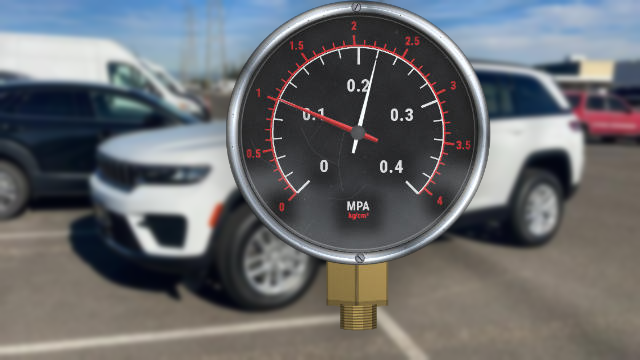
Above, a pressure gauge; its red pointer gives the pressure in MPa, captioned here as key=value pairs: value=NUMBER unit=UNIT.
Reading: value=0.1 unit=MPa
